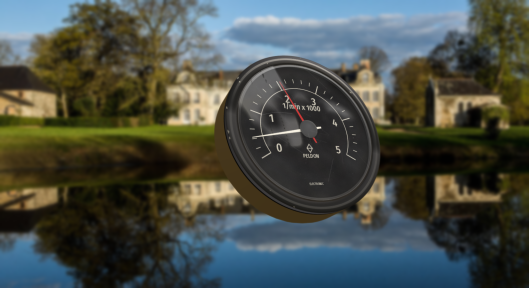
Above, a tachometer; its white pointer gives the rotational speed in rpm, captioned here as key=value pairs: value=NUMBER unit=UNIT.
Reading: value=400 unit=rpm
